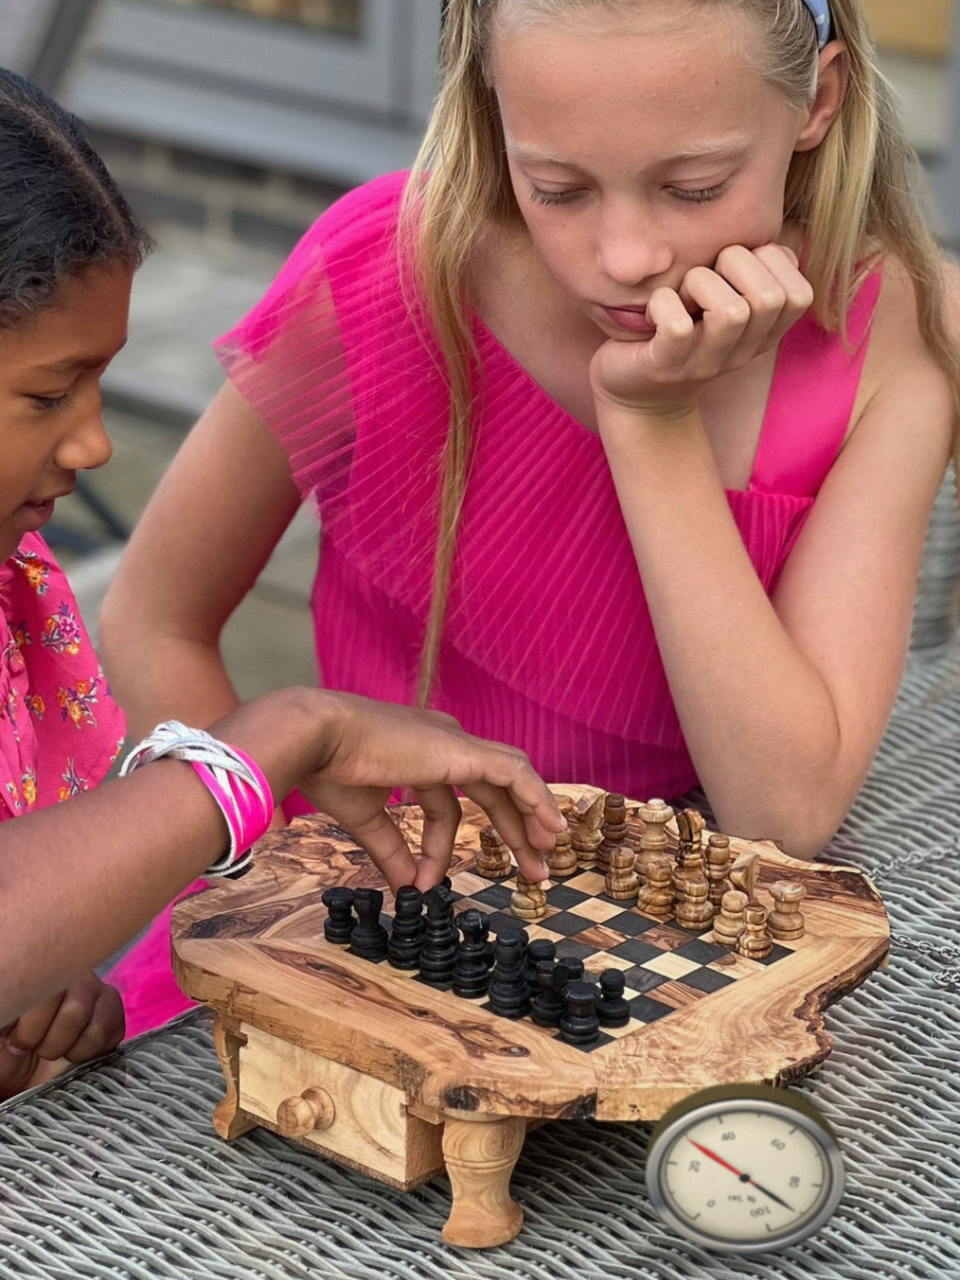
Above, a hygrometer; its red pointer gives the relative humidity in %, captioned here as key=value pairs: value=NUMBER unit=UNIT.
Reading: value=30 unit=%
